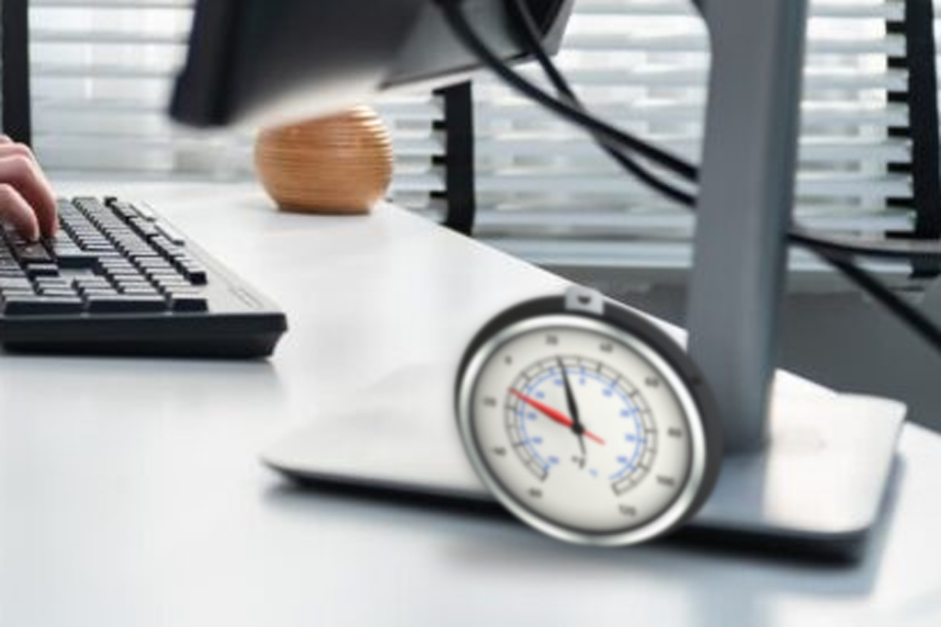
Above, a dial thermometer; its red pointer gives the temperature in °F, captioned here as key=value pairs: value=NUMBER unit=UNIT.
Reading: value=-10 unit=°F
